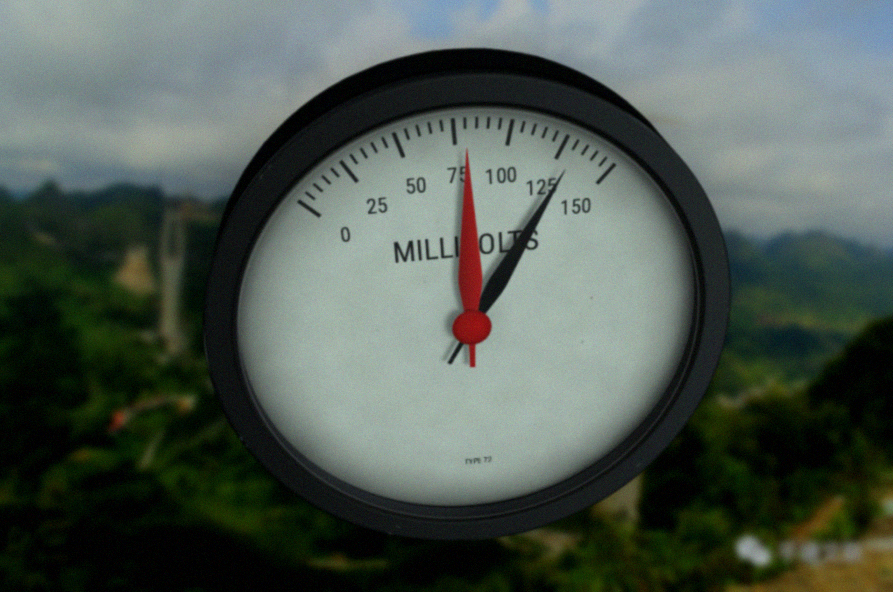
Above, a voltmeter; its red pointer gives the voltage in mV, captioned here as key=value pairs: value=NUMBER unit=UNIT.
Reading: value=80 unit=mV
